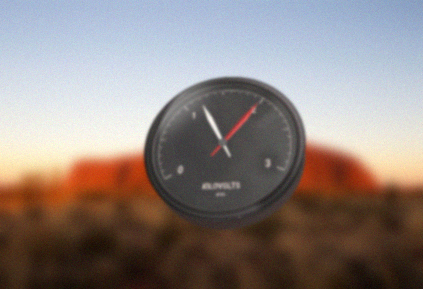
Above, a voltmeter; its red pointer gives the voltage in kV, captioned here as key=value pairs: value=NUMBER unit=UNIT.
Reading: value=2 unit=kV
